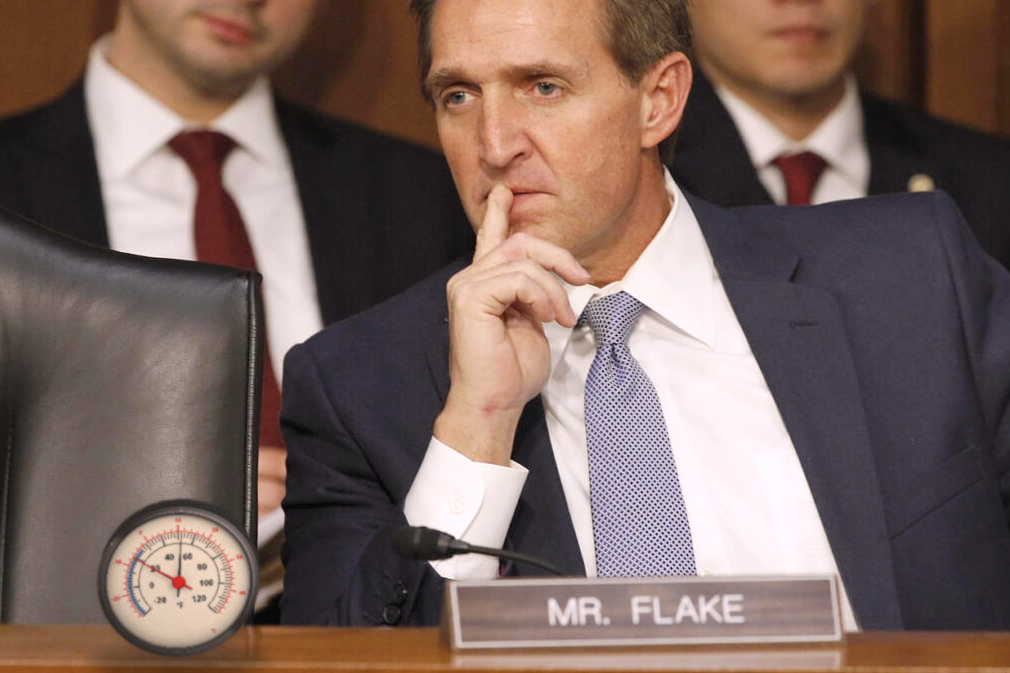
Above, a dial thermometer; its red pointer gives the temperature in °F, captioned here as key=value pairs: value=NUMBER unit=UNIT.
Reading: value=20 unit=°F
